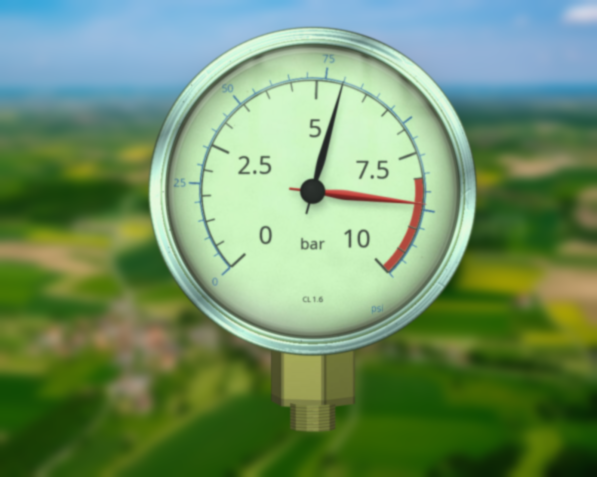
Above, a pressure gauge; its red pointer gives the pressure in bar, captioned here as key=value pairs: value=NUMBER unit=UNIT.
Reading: value=8.5 unit=bar
